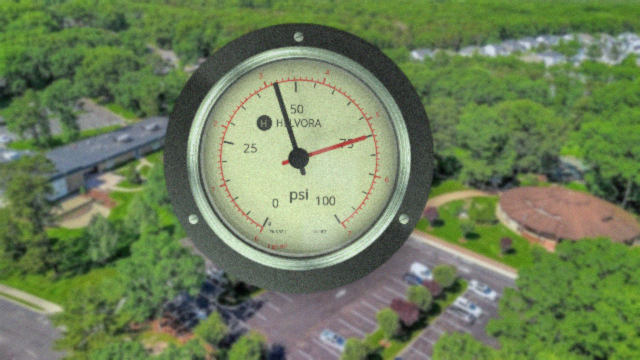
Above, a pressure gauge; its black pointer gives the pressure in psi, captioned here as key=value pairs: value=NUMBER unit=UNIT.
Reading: value=45 unit=psi
